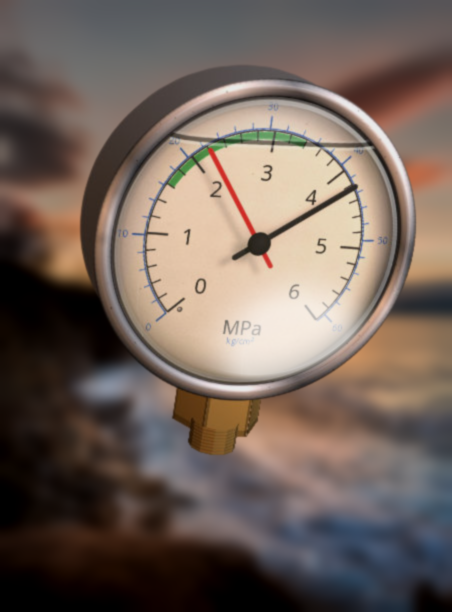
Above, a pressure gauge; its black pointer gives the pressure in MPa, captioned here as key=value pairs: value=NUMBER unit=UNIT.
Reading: value=4.2 unit=MPa
